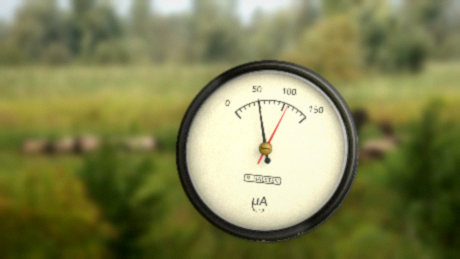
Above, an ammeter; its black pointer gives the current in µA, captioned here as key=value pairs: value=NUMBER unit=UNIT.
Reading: value=50 unit=µA
